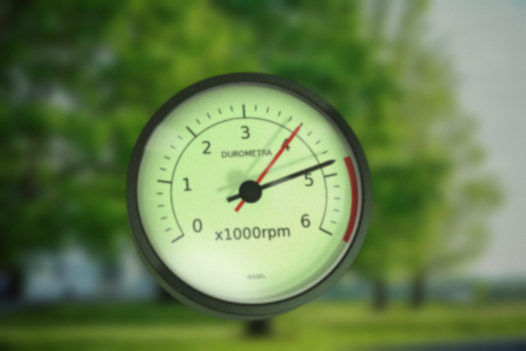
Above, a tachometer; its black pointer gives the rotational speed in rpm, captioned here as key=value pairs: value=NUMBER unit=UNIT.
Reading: value=4800 unit=rpm
